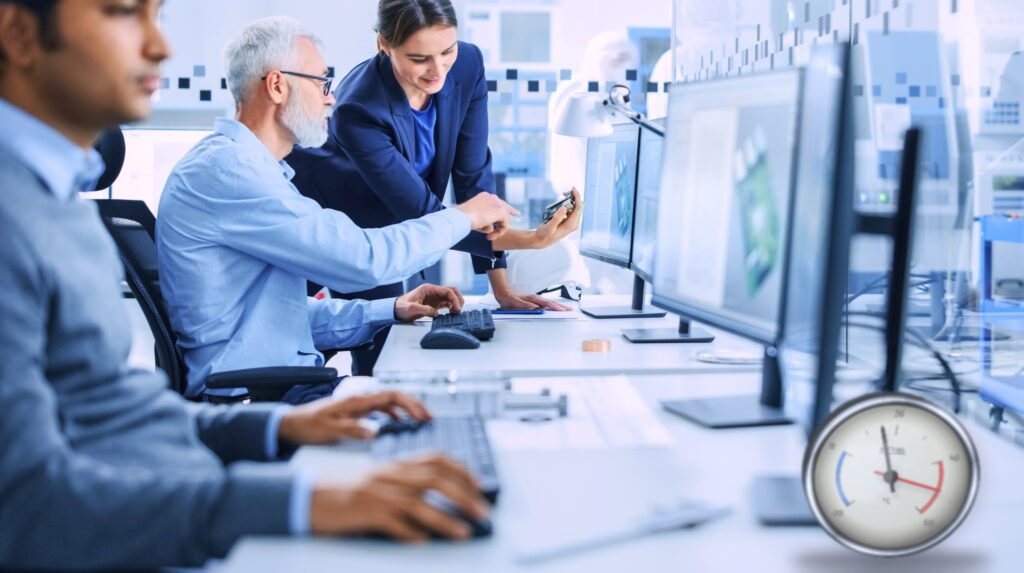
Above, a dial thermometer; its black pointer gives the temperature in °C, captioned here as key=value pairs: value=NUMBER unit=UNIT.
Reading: value=15 unit=°C
